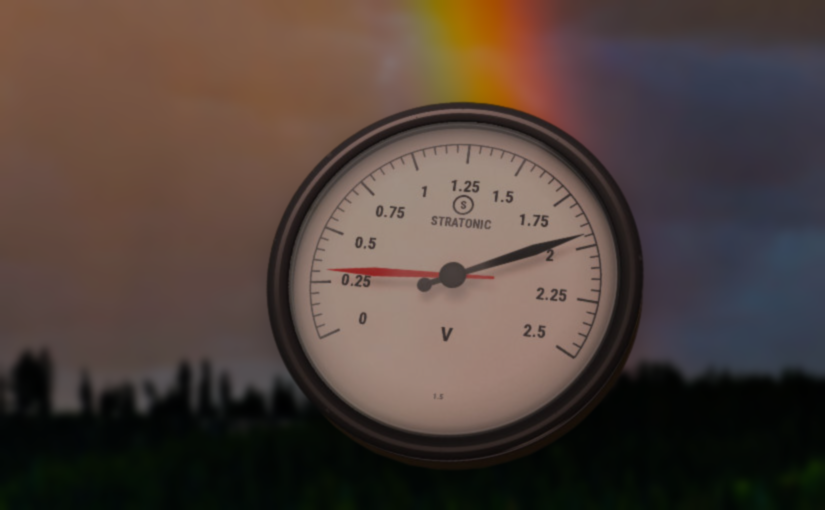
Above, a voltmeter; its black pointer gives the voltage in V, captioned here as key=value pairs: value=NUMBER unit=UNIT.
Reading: value=1.95 unit=V
